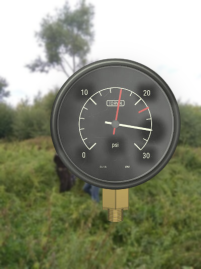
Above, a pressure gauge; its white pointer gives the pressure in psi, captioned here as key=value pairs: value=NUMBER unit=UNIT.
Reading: value=26 unit=psi
